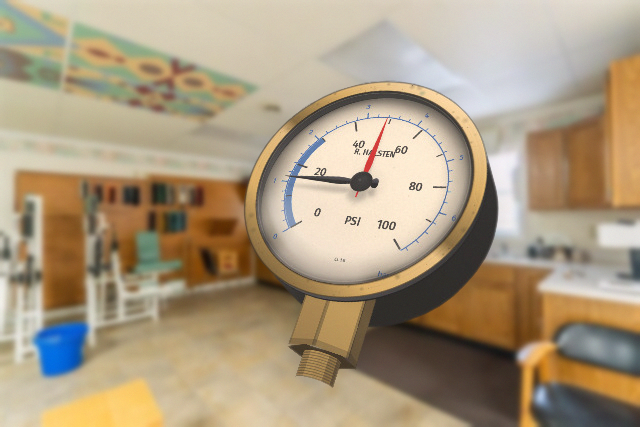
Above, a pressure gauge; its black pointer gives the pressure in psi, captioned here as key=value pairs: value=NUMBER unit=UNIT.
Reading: value=15 unit=psi
